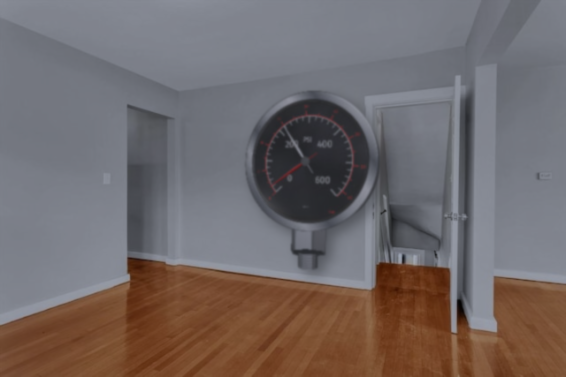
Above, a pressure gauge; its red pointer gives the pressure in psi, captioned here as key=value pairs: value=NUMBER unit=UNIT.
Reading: value=20 unit=psi
